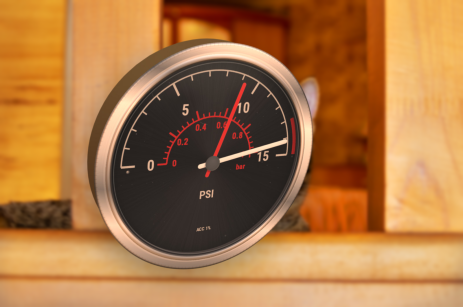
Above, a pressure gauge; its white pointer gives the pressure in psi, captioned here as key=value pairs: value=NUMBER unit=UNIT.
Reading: value=14 unit=psi
